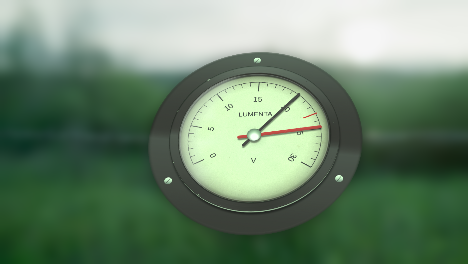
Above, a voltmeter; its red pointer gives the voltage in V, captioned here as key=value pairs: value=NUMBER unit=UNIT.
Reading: value=25 unit=V
